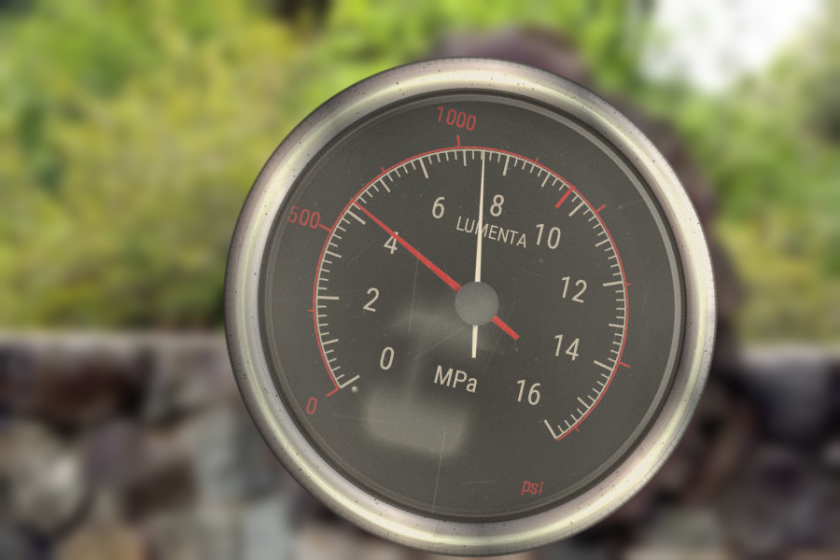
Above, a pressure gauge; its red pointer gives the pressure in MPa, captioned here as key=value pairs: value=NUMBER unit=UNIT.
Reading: value=4.2 unit=MPa
